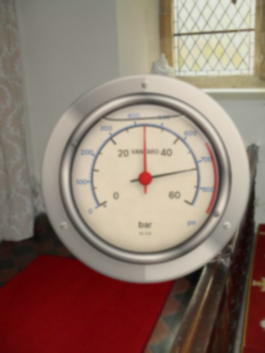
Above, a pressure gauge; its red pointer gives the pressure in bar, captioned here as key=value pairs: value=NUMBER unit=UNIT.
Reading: value=30 unit=bar
